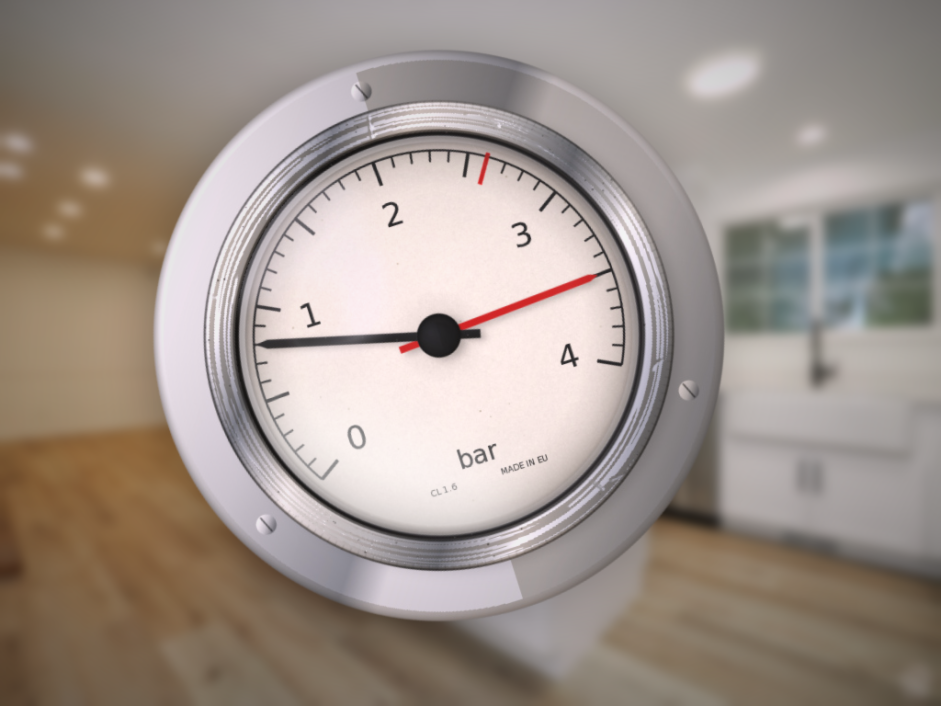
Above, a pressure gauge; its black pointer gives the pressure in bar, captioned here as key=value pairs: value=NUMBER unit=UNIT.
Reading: value=0.8 unit=bar
